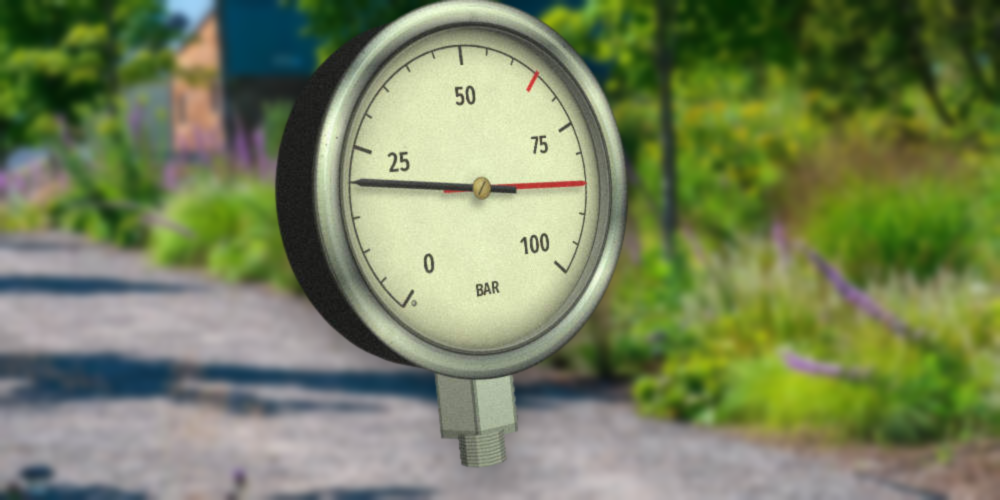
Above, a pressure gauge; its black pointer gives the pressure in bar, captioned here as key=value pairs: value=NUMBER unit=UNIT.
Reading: value=20 unit=bar
